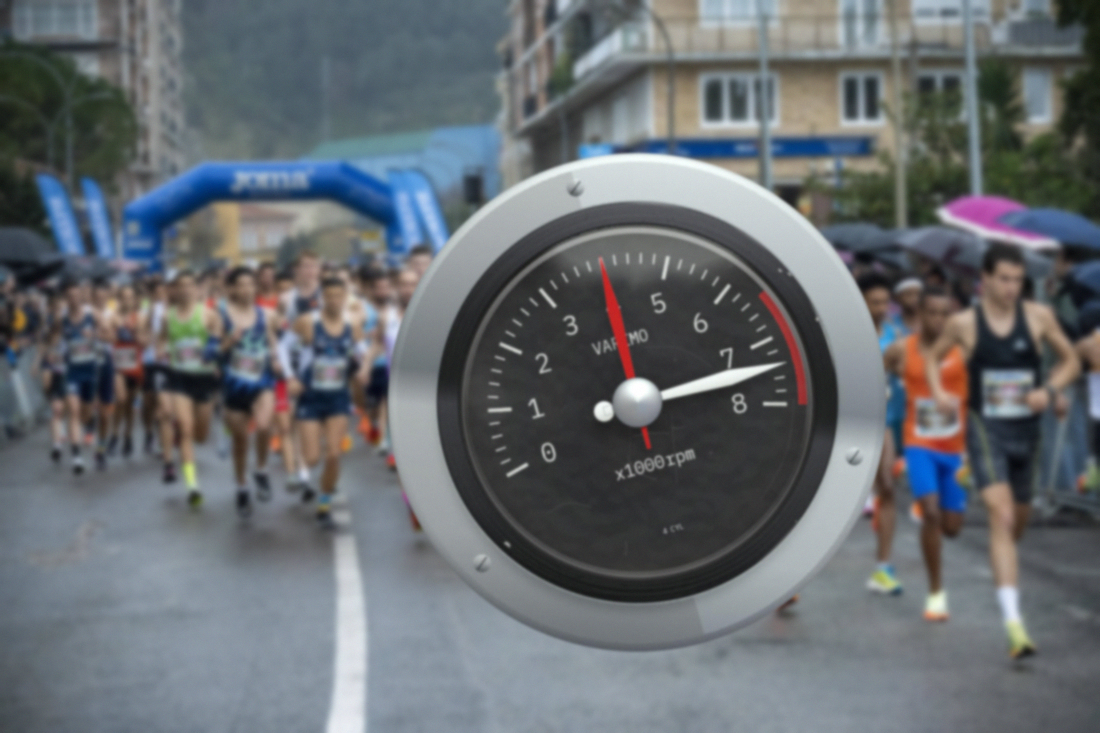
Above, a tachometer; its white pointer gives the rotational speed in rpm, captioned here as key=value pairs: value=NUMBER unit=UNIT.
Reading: value=7400 unit=rpm
